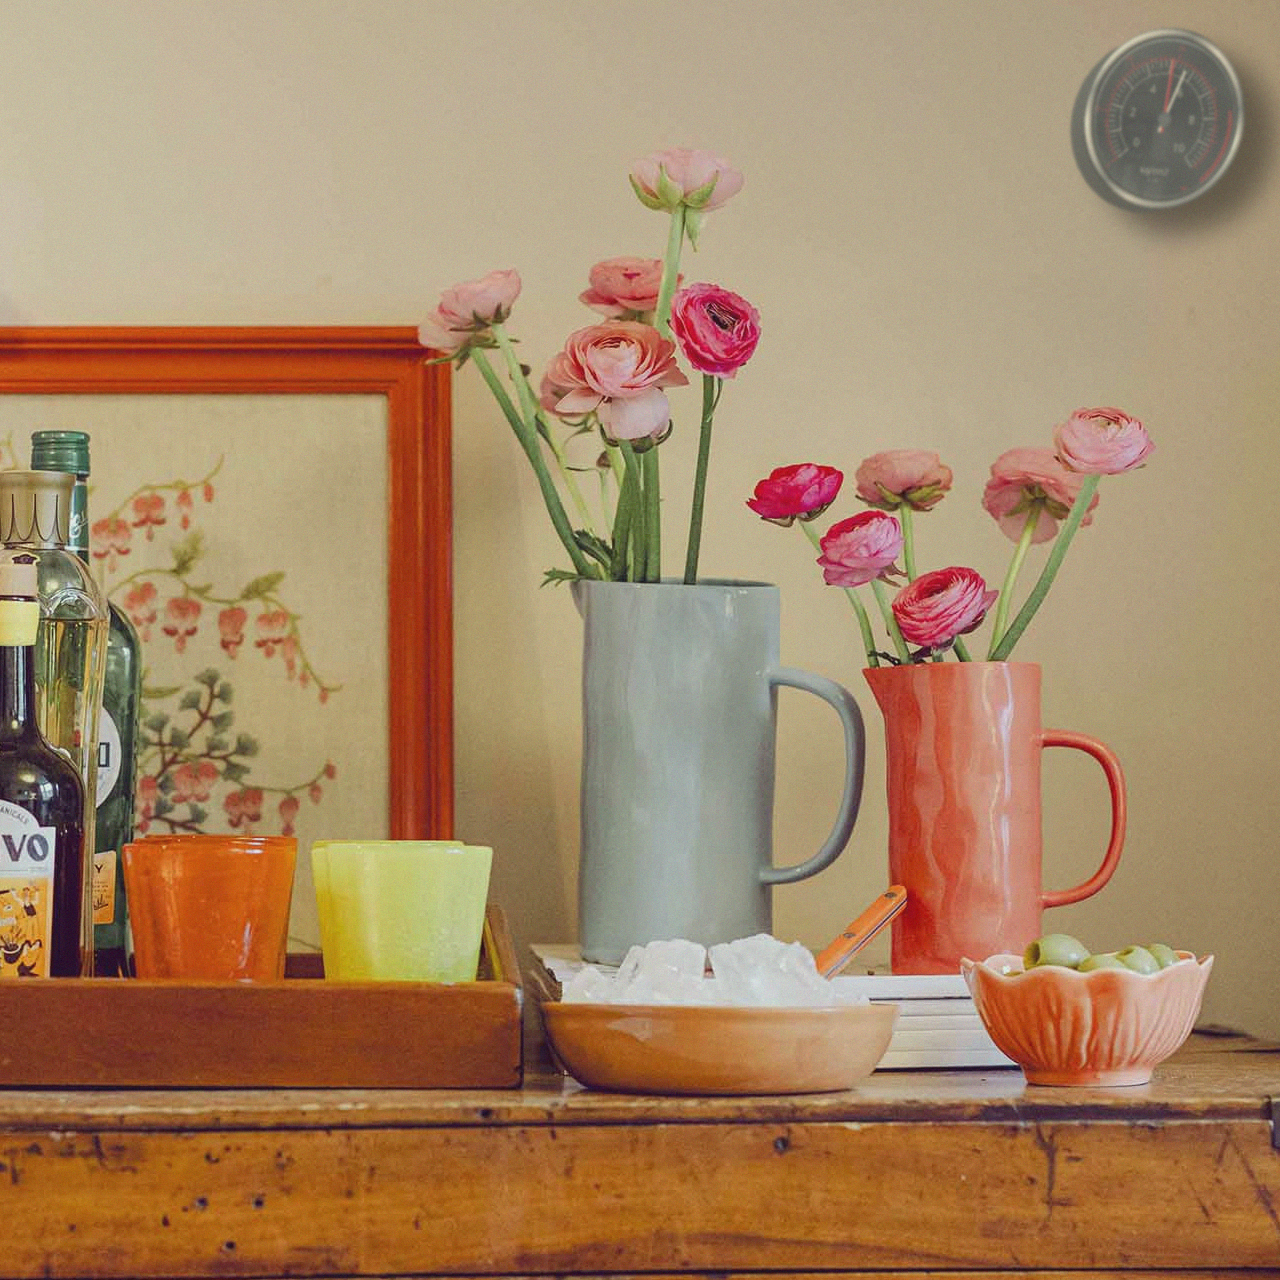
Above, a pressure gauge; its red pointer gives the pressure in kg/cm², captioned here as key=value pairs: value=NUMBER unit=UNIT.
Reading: value=5 unit=kg/cm²
